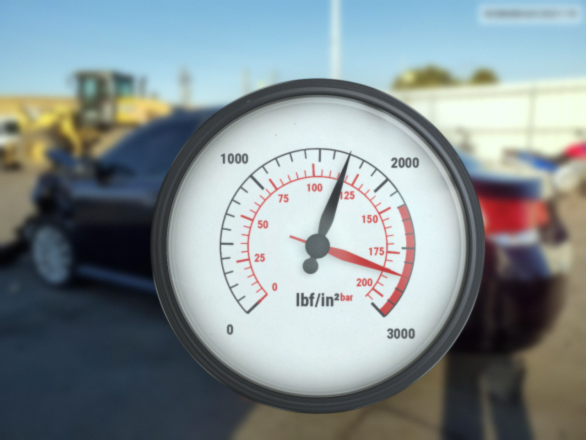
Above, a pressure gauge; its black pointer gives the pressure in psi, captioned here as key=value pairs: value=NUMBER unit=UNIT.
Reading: value=1700 unit=psi
